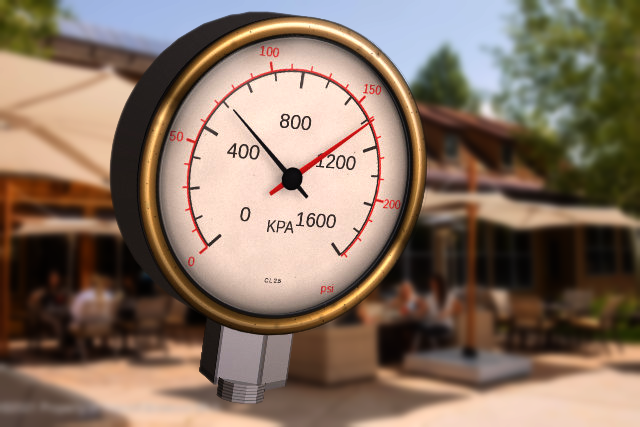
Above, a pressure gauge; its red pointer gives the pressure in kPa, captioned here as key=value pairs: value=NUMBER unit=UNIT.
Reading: value=1100 unit=kPa
